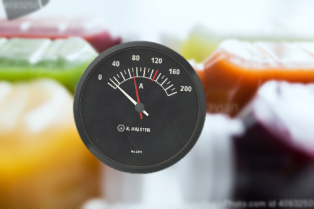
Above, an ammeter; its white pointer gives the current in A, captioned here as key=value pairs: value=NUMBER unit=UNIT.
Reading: value=10 unit=A
